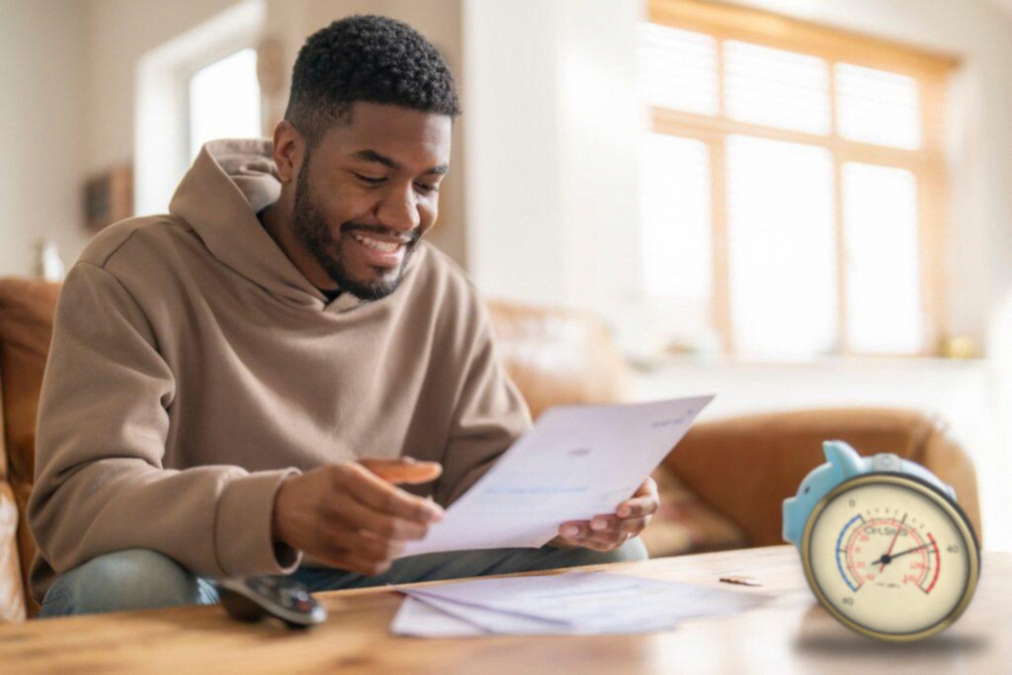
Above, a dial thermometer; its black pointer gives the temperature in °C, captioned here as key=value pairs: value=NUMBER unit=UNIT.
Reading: value=36 unit=°C
